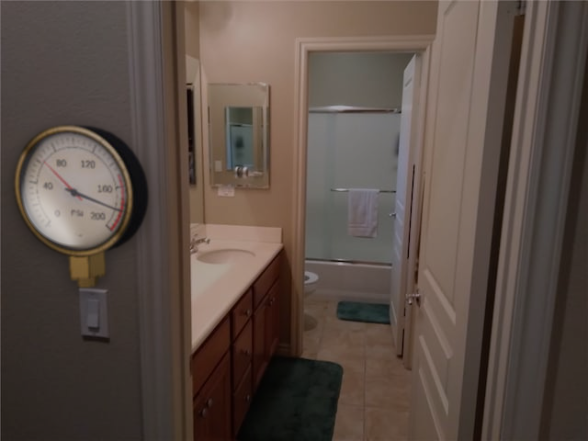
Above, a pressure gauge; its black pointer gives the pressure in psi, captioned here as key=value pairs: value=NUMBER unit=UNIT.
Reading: value=180 unit=psi
